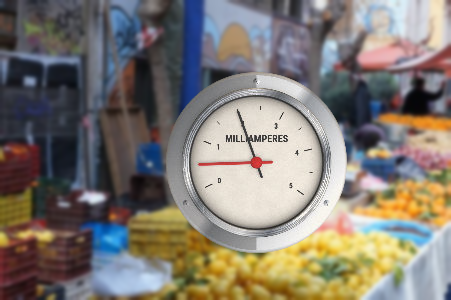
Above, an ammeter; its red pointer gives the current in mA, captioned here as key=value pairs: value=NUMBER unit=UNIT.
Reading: value=0.5 unit=mA
